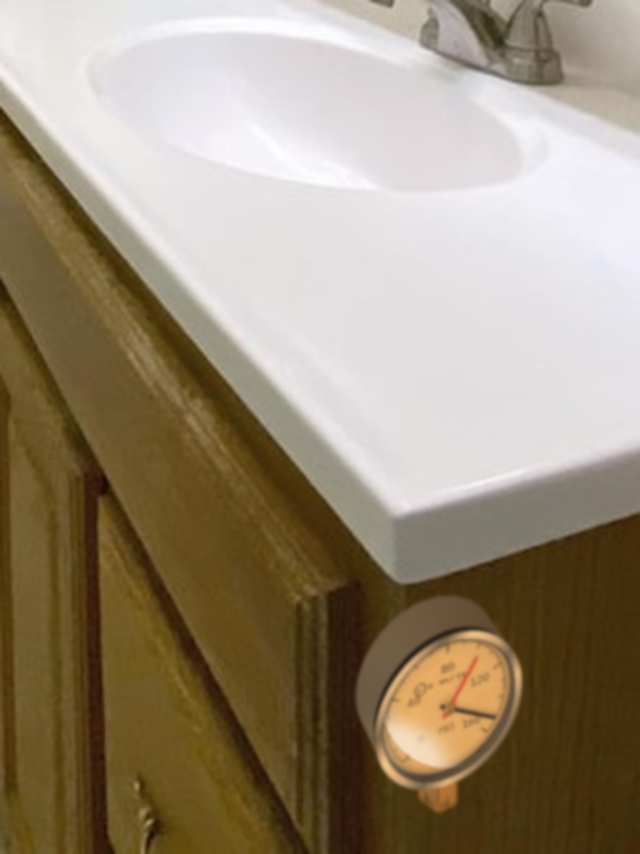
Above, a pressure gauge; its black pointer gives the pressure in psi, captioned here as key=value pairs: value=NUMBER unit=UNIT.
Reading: value=150 unit=psi
